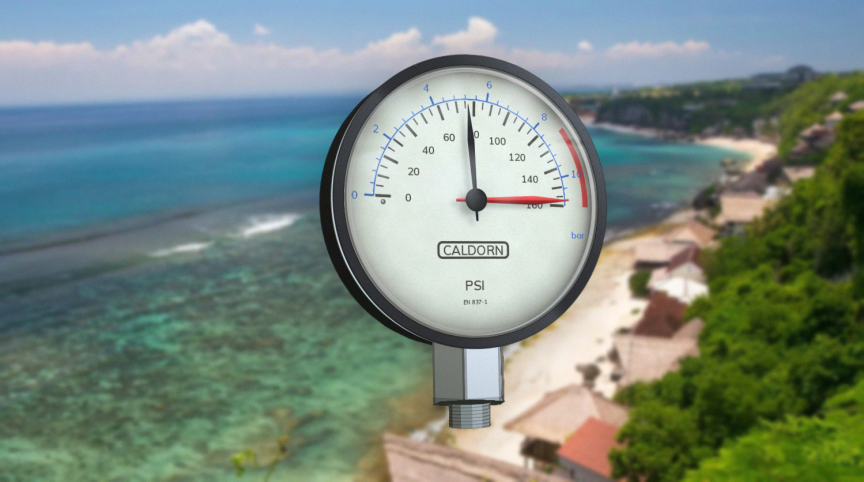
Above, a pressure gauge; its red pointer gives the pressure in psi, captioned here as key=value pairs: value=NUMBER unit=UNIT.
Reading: value=157.5 unit=psi
